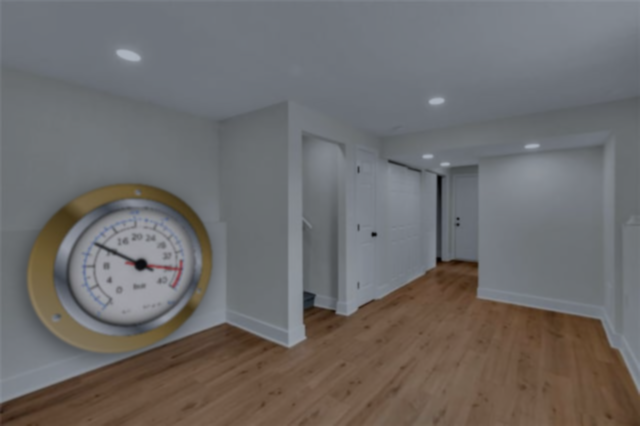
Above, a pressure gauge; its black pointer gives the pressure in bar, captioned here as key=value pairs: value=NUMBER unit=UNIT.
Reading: value=12 unit=bar
